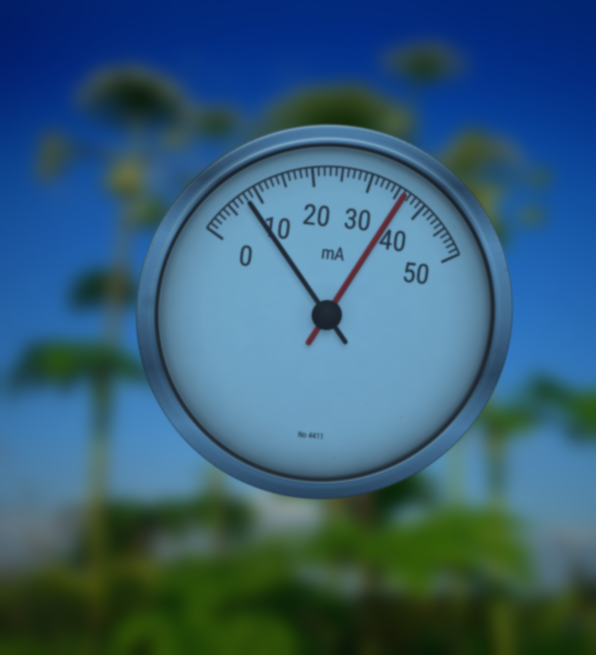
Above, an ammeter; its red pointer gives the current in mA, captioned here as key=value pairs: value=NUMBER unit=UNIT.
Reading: value=36 unit=mA
